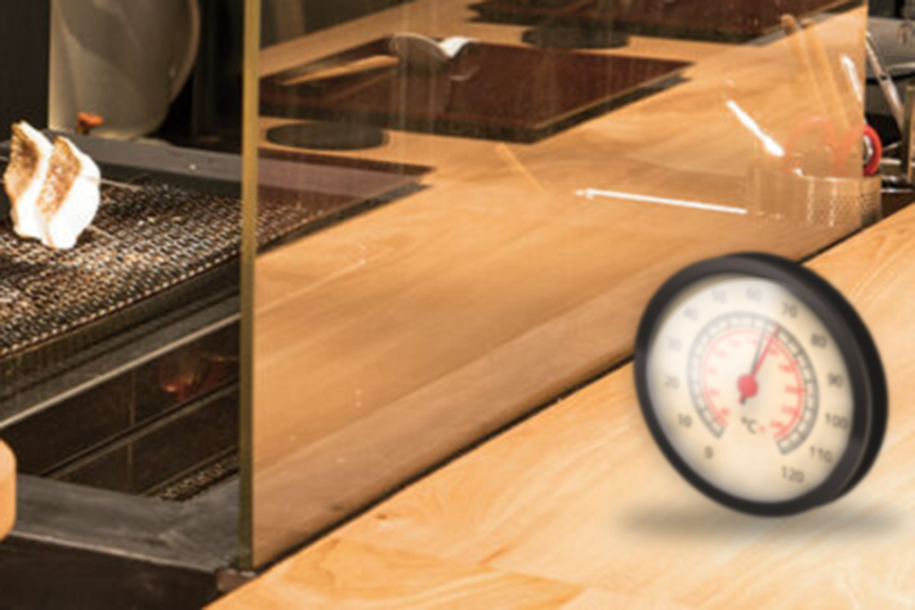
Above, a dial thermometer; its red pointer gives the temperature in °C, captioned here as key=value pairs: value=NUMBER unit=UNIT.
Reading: value=70 unit=°C
